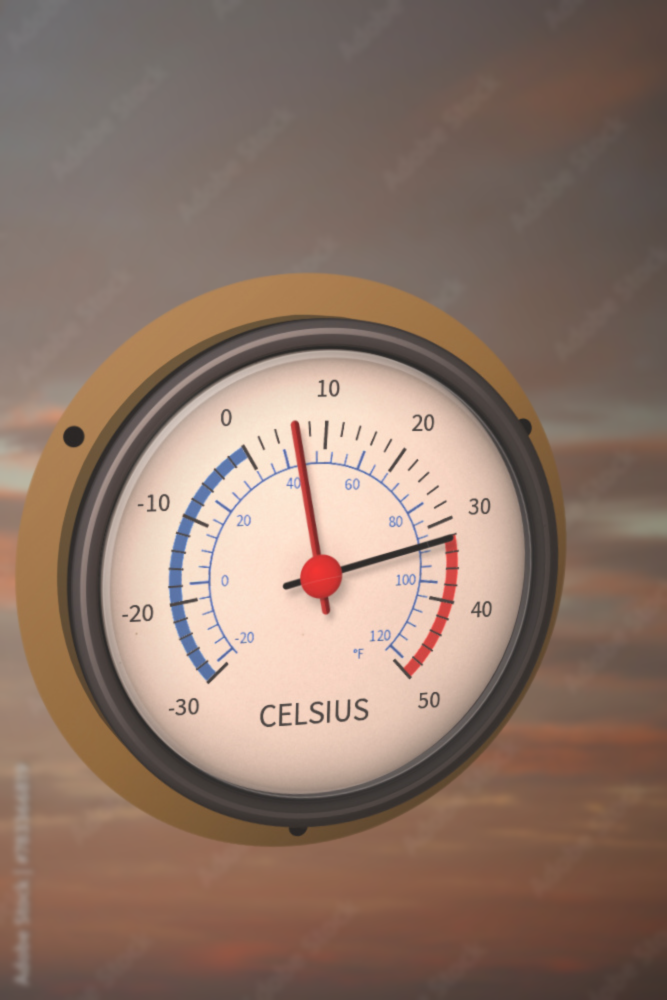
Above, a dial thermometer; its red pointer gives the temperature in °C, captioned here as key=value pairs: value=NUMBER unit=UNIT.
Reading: value=6 unit=°C
